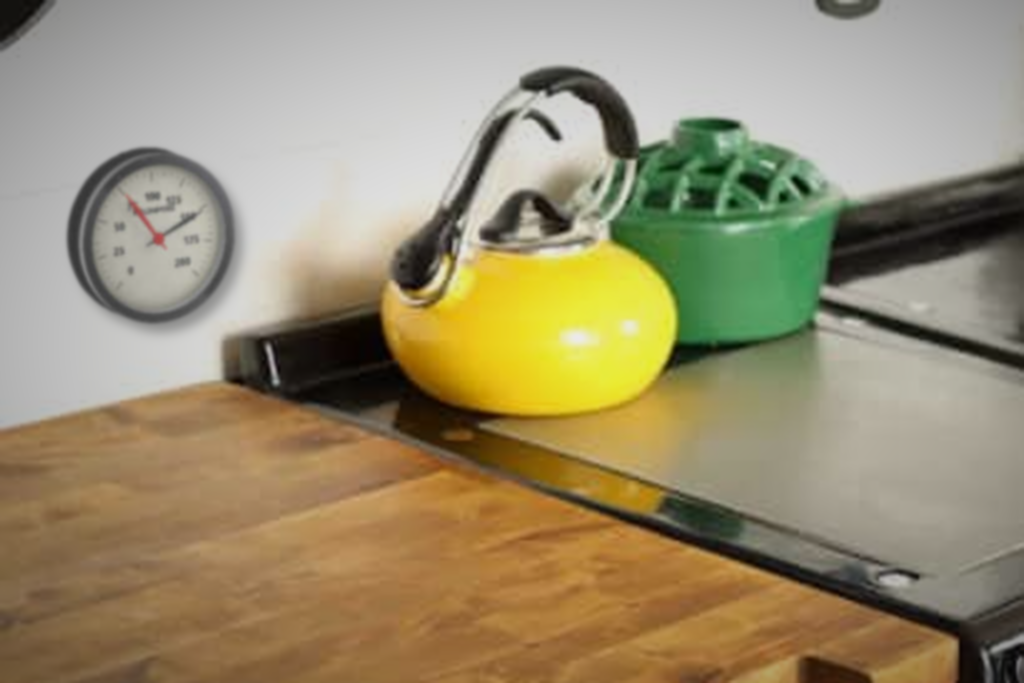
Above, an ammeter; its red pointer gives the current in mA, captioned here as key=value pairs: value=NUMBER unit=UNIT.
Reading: value=75 unit=mA
